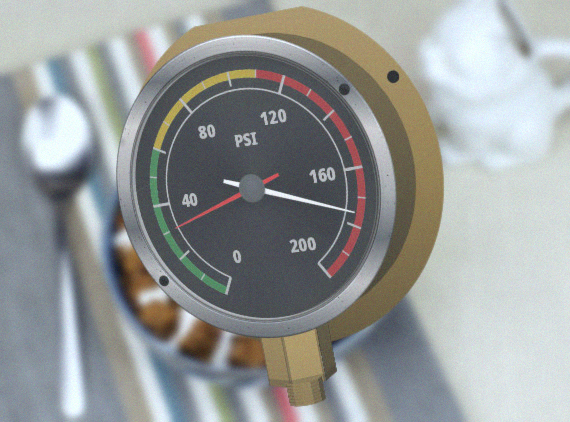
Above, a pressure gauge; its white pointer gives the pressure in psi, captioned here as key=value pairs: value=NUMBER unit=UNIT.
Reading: value=175 unit=psi
